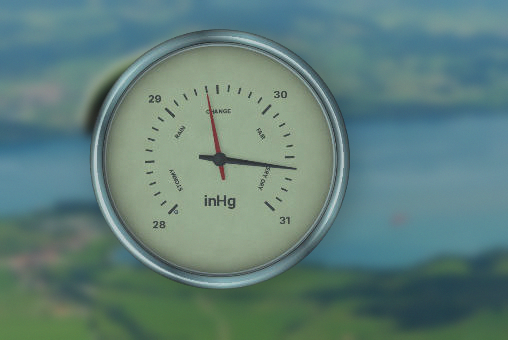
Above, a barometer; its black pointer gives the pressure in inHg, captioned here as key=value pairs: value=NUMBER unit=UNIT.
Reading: value=30.6 unit=inHg
